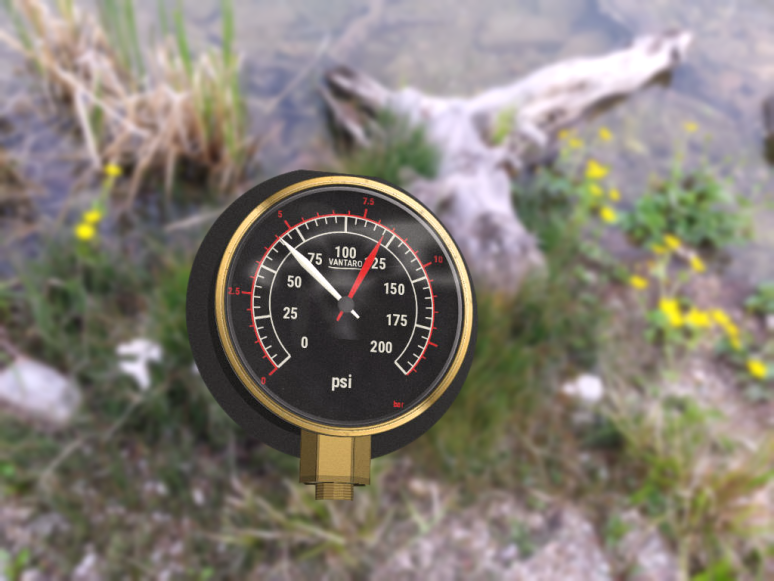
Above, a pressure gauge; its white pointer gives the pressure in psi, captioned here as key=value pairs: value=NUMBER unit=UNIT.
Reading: value=65 unit=psi
